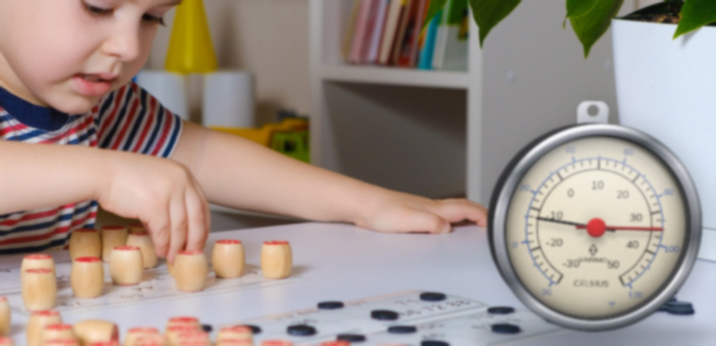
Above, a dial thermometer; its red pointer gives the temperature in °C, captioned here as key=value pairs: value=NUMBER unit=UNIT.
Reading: value=34 unit=°C
